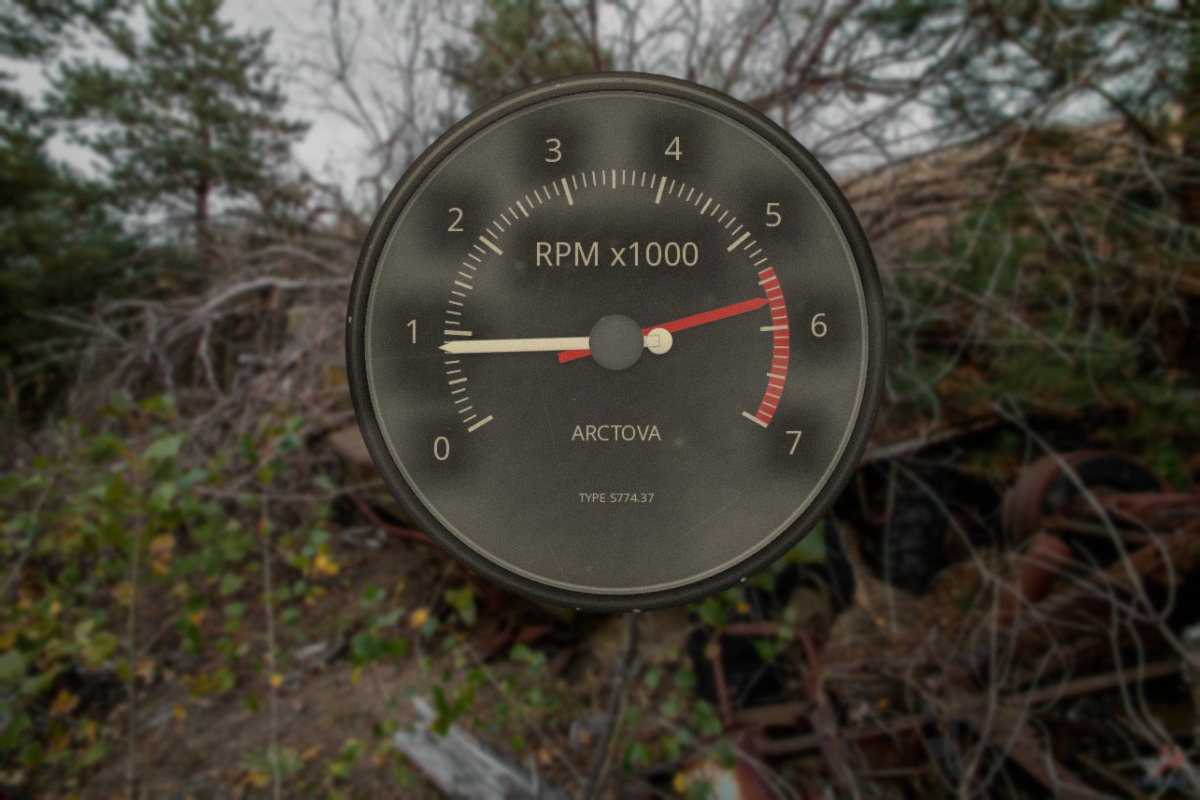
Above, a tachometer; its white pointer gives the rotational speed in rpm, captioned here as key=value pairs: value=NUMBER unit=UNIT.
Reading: value=850 unit=rpm
